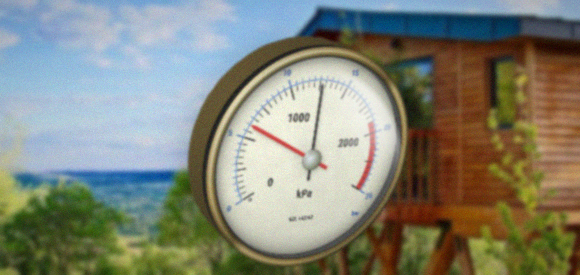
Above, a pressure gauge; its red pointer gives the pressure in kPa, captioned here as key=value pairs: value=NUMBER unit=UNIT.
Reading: value=600 unit=kPa
